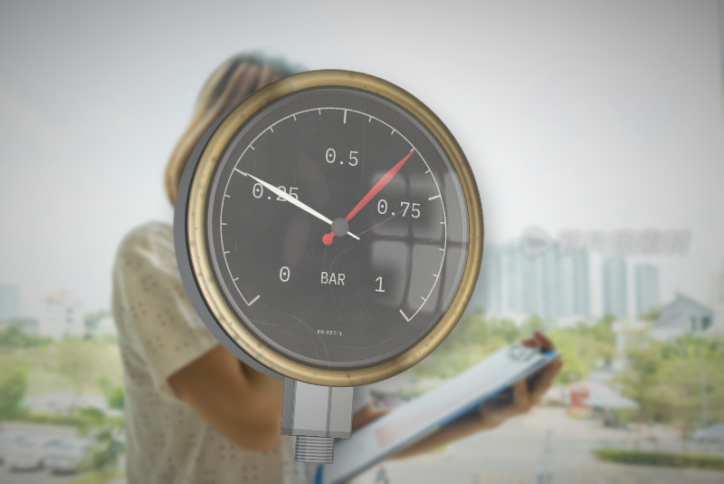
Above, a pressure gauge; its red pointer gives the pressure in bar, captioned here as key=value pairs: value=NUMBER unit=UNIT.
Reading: value=0.65 unit=bar
